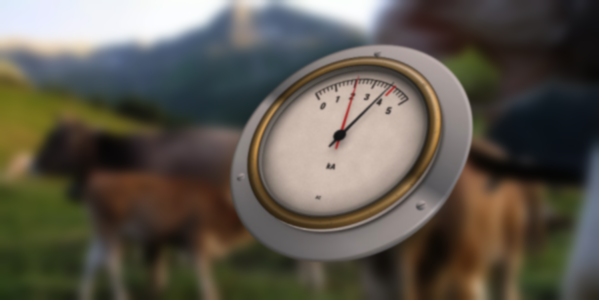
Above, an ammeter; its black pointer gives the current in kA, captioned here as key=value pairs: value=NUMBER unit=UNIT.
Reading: value=4 unit=kA
